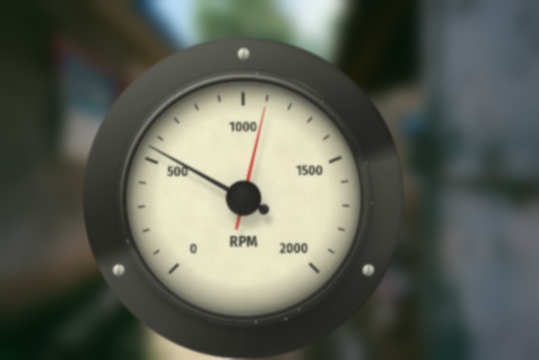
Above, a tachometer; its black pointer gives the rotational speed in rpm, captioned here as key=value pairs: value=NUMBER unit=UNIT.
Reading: value=550 unit=rpm
